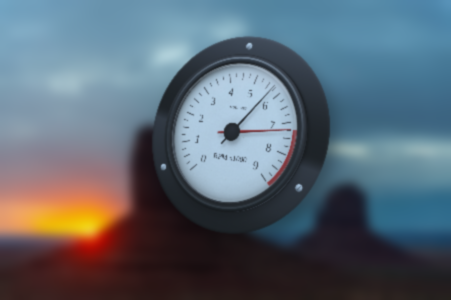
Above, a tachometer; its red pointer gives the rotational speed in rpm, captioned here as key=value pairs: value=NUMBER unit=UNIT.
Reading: value=7250 unit=rpm
